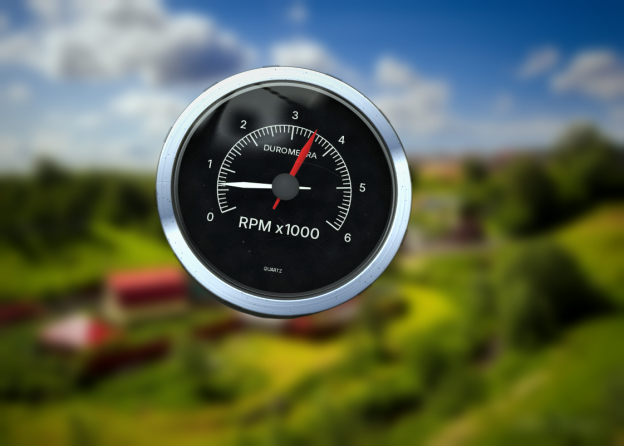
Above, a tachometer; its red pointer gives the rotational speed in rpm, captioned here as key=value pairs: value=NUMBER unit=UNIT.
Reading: value=3500 unit=rpm
